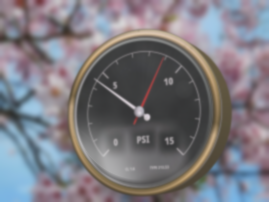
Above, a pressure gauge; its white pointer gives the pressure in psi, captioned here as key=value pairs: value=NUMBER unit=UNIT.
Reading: value=4.5 unit=psi
